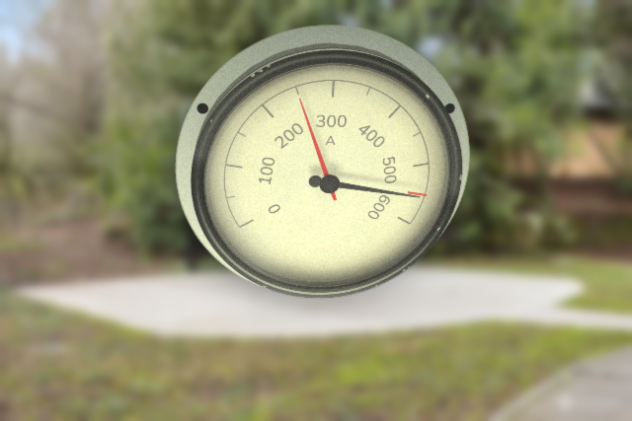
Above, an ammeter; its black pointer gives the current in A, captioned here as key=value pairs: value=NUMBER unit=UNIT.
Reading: value=550 unit=A
